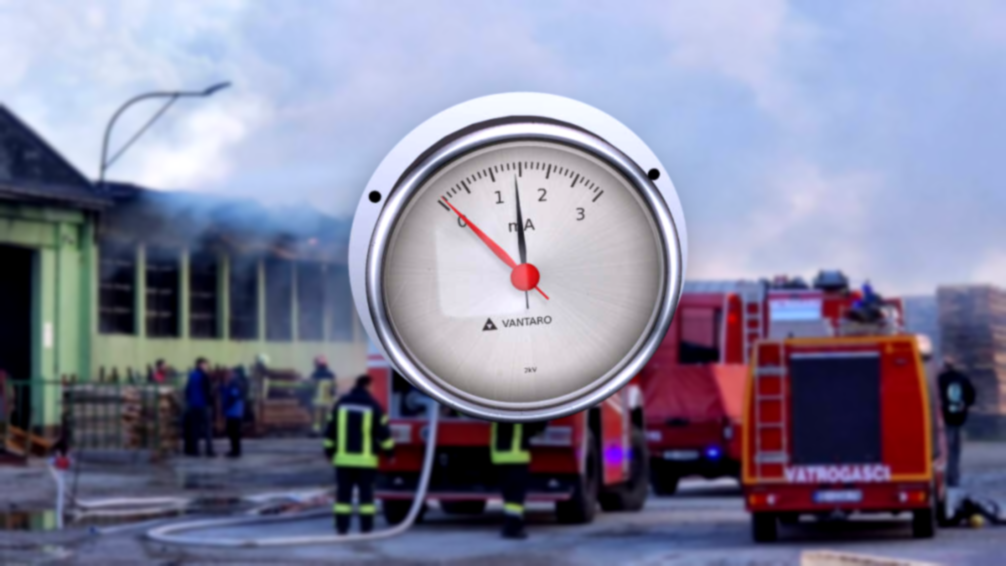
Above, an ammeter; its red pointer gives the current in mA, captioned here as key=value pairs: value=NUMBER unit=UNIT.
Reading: value=0.1 unit=mA
